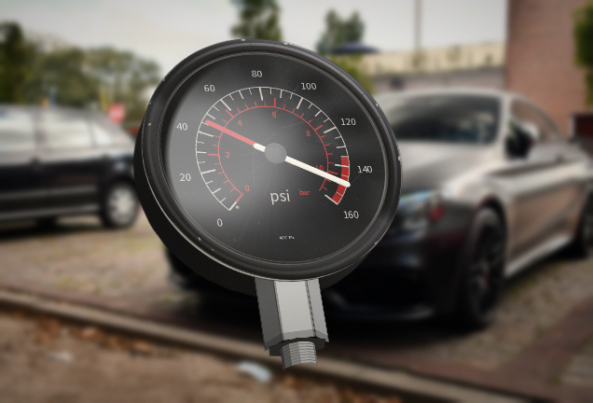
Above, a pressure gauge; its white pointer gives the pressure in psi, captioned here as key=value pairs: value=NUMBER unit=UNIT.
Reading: value=150 unit=psi
